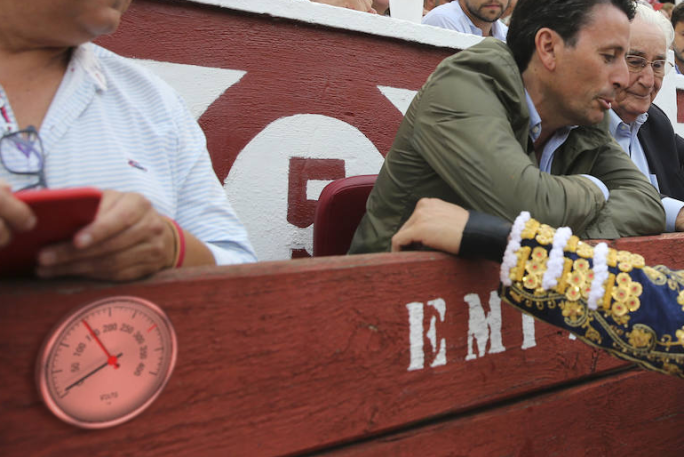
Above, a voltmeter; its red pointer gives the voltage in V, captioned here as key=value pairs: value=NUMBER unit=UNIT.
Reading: value=150 unit=V
